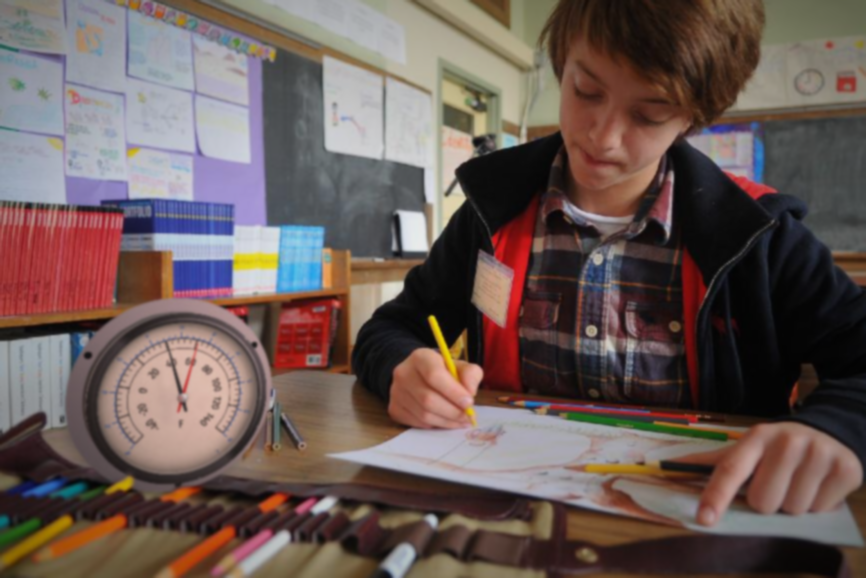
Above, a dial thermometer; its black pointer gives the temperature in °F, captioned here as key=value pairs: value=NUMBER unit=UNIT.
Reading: value=40 unit=°F
